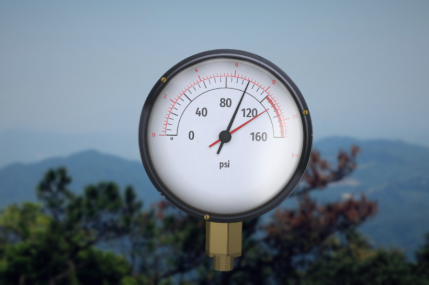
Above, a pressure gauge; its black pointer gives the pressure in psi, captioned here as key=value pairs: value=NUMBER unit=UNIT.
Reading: value=100 unit=psi
